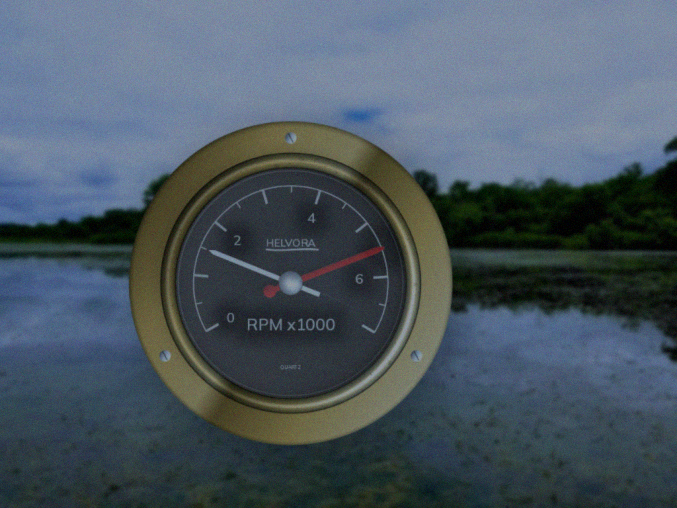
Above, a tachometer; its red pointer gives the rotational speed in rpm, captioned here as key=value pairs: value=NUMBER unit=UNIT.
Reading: value=5500 unit=rpm
